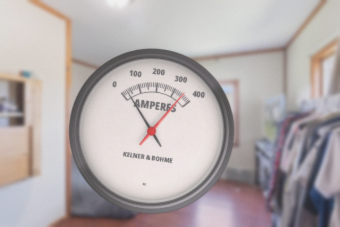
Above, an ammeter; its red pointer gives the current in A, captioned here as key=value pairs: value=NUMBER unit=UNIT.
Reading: value=350 unit=A
